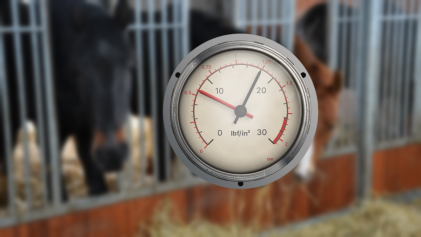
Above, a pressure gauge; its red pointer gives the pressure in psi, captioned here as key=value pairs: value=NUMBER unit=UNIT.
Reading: value=8 unit=psi
